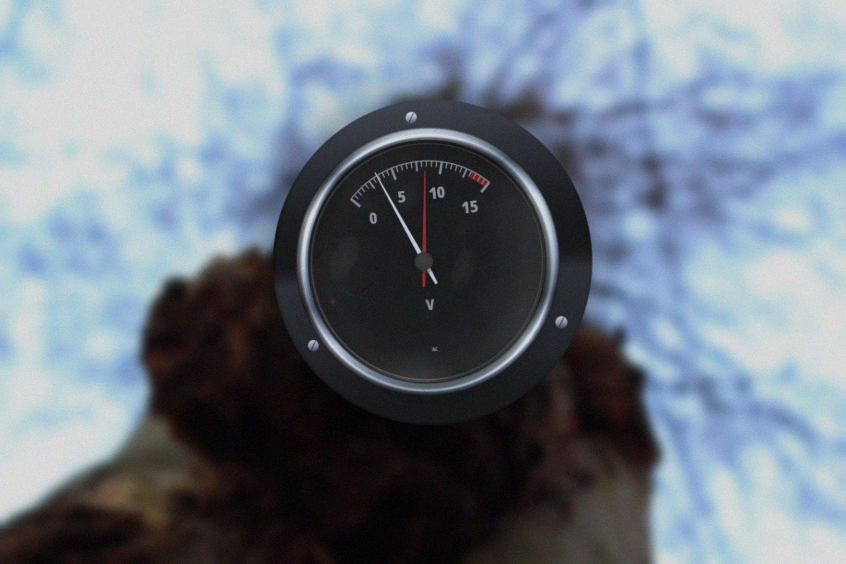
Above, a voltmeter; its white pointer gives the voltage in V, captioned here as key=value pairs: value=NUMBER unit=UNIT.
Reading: value=3.5 unit=V
